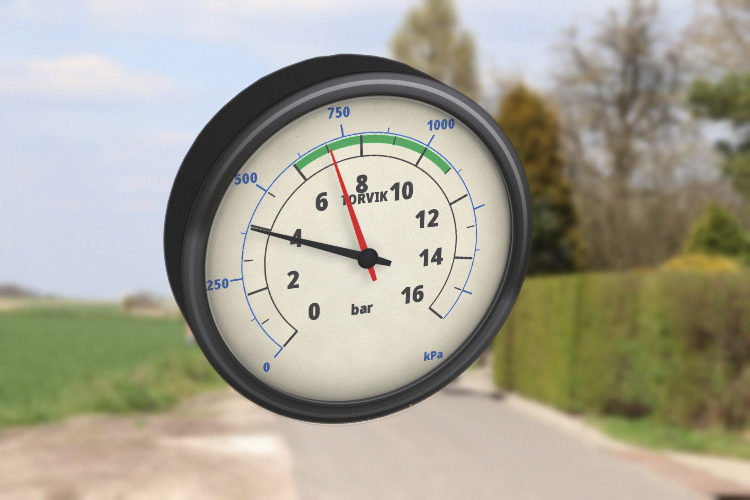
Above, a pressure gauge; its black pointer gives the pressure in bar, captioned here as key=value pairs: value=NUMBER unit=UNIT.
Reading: value=4 unit=bar
